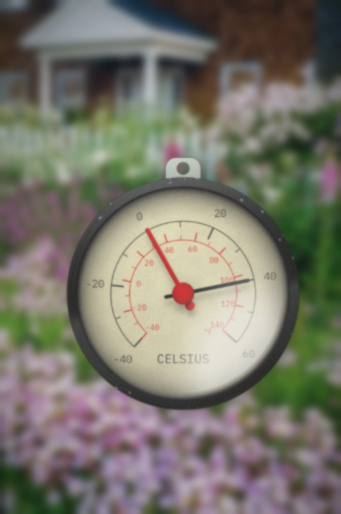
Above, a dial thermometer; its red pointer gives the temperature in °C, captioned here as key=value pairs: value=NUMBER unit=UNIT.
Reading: value=0 unit=°C
